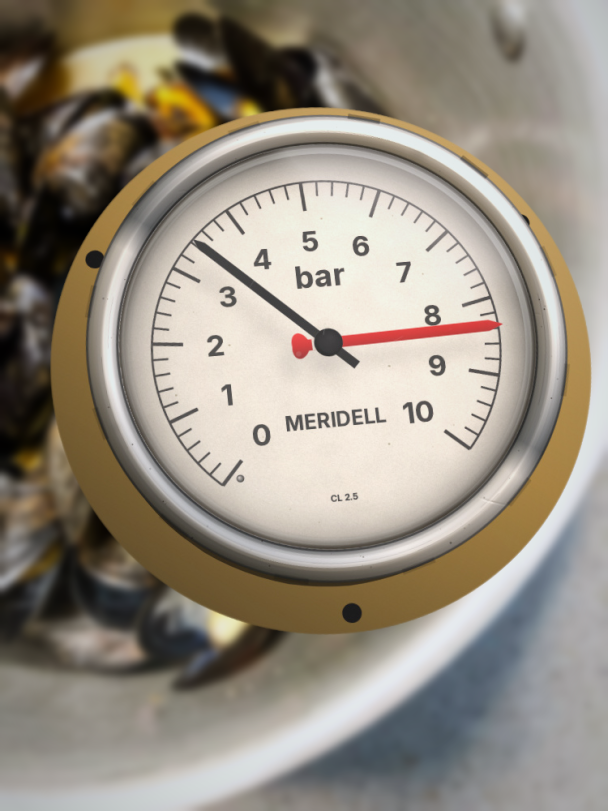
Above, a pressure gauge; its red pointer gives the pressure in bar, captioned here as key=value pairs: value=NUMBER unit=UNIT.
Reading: value=8.4 unit=bar
